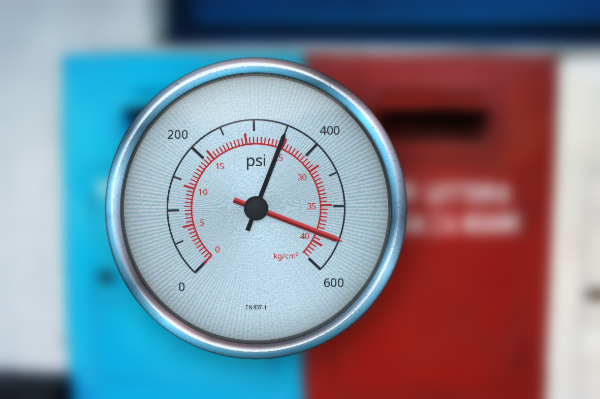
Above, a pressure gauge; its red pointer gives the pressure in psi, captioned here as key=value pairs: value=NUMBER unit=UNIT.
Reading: value=550 unit=psi
